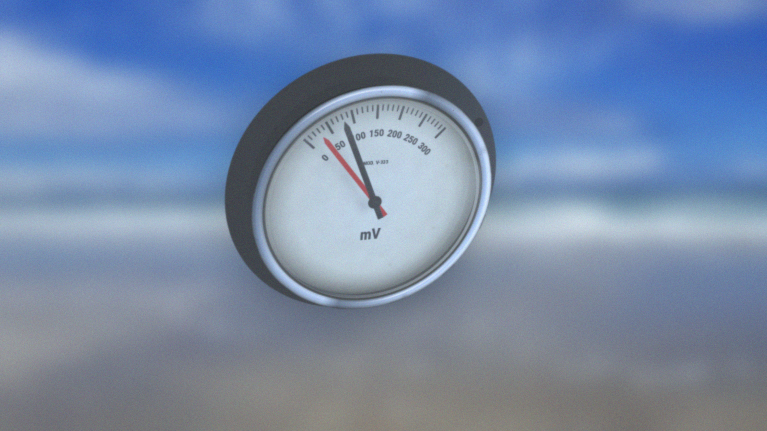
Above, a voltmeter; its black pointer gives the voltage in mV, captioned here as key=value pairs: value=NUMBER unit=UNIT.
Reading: value=80 unit=mV
